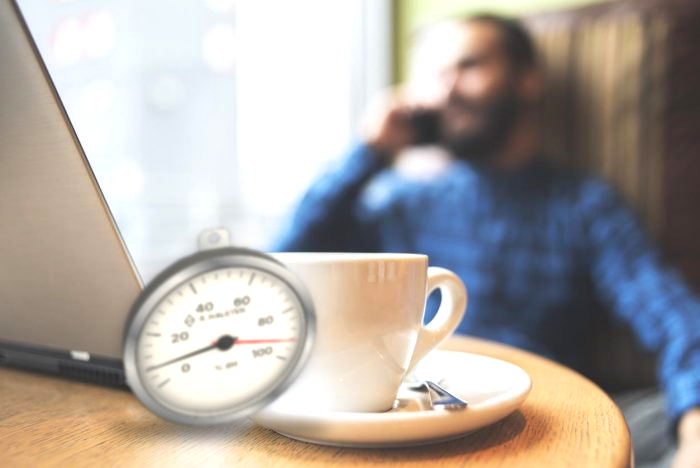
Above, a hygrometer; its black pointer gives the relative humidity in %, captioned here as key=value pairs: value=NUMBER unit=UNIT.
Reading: value=8 unit=%
